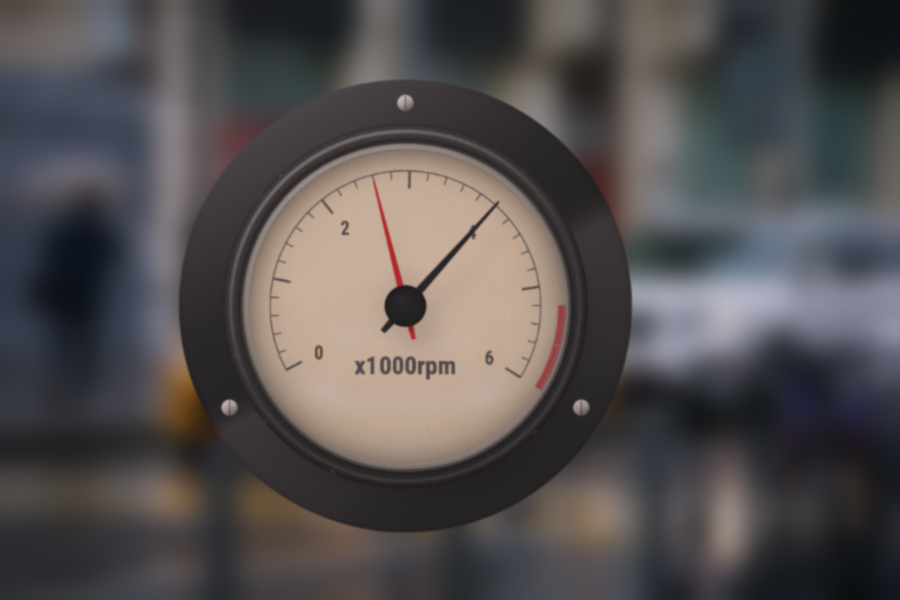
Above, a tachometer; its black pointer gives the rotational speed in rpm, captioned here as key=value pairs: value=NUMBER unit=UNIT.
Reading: value=4000 unit=rpm
